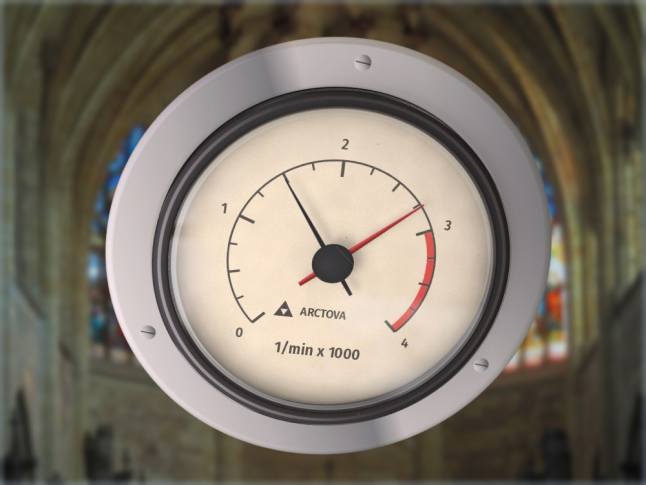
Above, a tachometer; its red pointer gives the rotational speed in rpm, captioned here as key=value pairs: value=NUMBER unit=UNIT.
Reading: value=2750 unit=rpm
